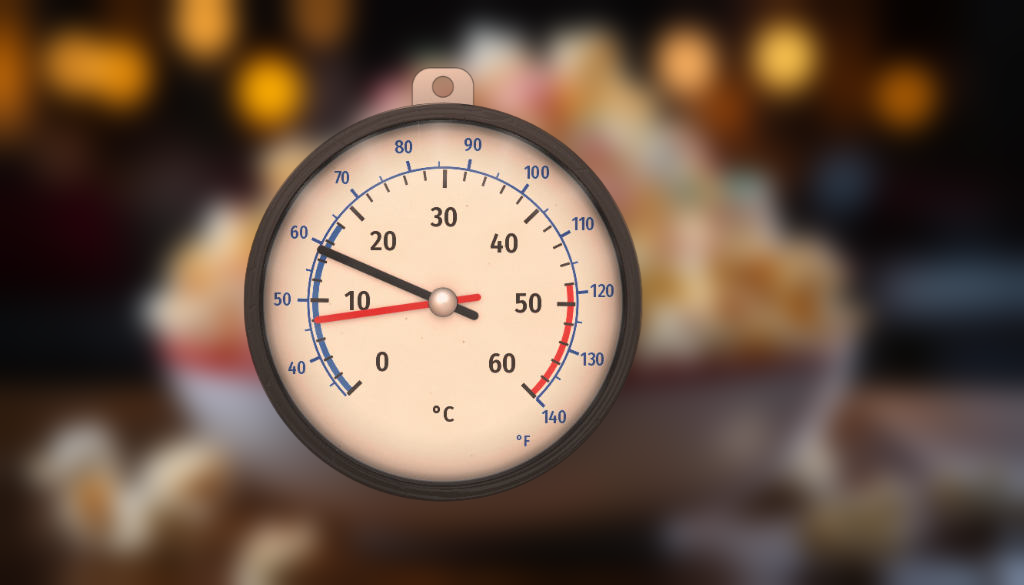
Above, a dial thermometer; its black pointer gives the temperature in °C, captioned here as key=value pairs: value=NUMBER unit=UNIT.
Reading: value=15 unit=°C
